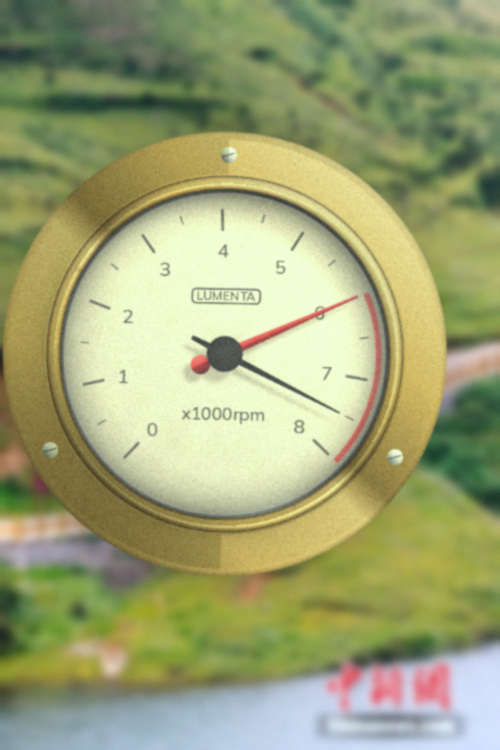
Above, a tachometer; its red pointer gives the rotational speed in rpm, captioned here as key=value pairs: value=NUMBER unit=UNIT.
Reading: value=6000 unit=rpm
